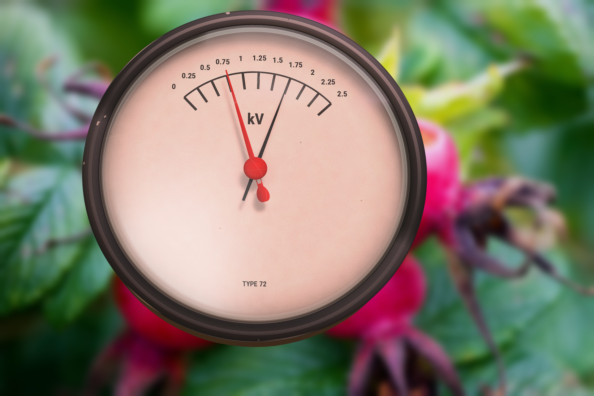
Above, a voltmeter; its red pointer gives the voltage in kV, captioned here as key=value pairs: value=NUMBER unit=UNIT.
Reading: value=0.75 unit=kV
